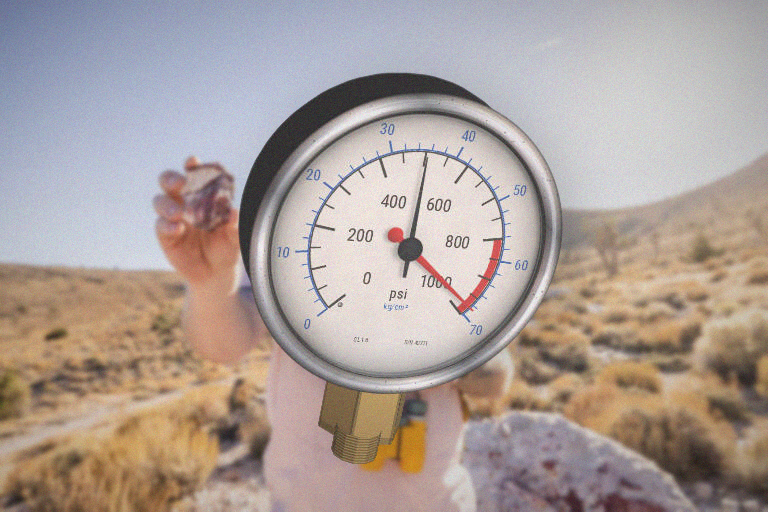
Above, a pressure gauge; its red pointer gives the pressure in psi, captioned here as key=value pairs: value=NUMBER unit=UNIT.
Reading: value=975 unit=psi
